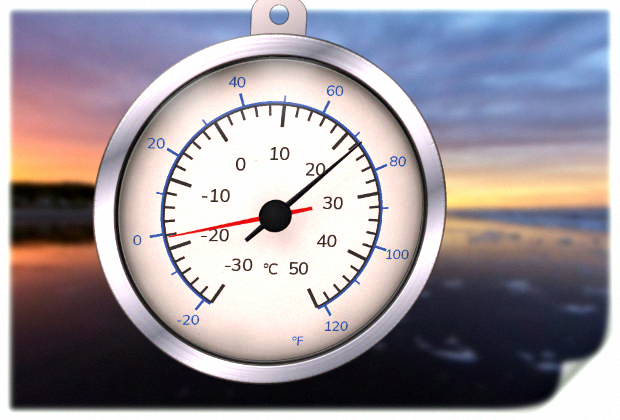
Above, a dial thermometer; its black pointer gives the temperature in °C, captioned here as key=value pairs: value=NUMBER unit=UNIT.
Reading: value=22 unit=°C
